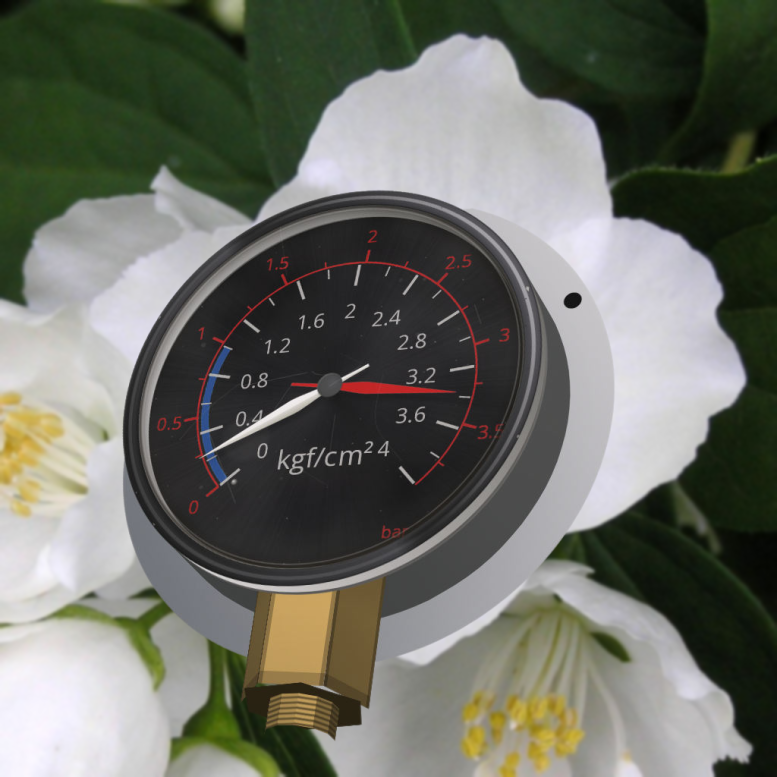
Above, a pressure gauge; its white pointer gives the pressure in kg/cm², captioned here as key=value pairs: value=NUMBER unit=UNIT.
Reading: value=0.2 unit=kg/cm²
